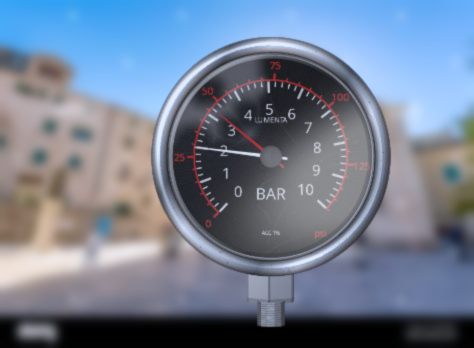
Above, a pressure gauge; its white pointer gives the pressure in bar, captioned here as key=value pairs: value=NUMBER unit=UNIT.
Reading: value=2 unit=bar
